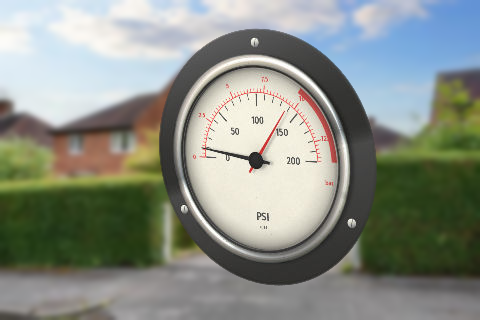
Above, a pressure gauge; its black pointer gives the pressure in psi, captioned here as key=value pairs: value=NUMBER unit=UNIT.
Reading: value=10 unit=psi
